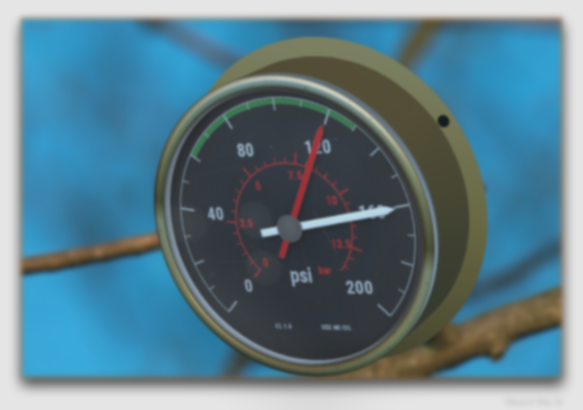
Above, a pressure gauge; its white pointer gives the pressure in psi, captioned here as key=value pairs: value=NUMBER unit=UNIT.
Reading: value=160 unit=psi
